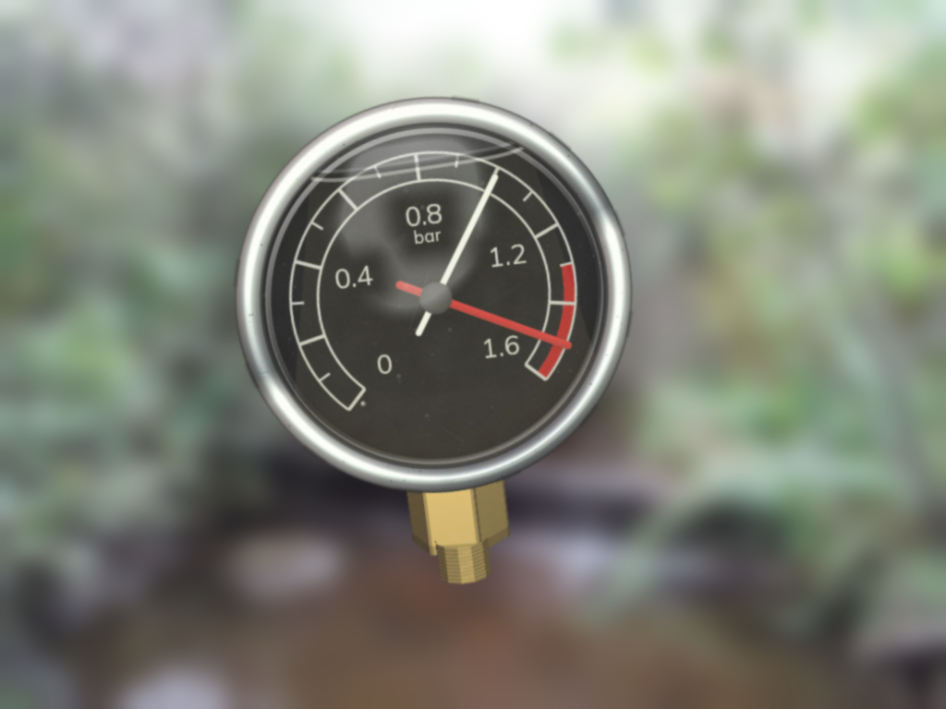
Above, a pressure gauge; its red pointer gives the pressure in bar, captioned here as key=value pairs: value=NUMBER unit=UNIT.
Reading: value=1.5 unit=bar
